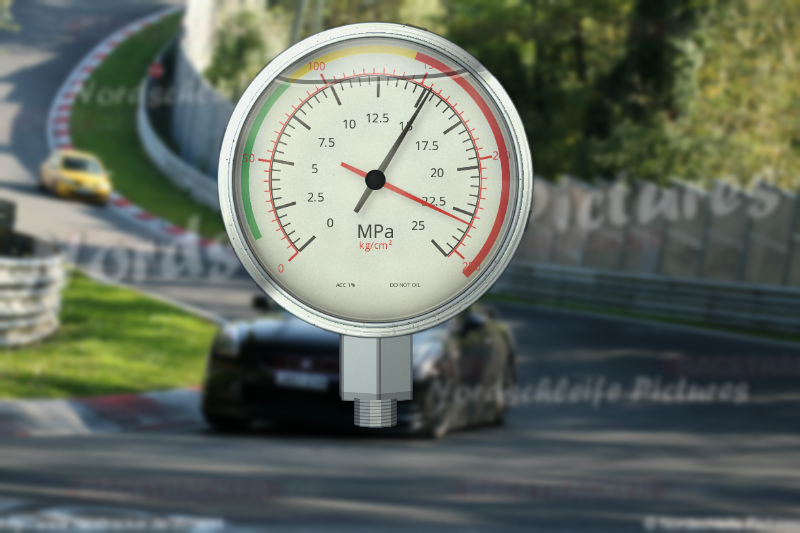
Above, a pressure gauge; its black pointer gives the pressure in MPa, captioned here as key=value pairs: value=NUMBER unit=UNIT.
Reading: value=15.25 unit=MPa
